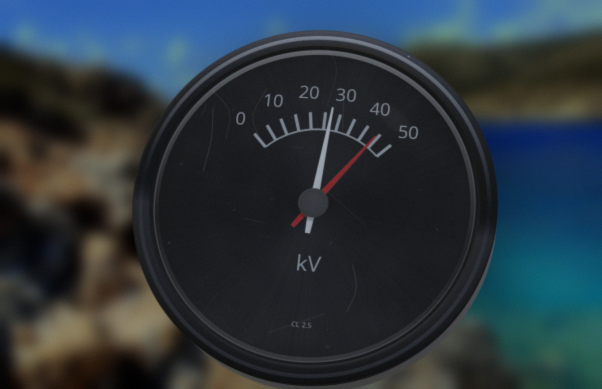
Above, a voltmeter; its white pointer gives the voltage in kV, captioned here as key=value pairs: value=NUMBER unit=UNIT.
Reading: value=27.5 unit=kV
